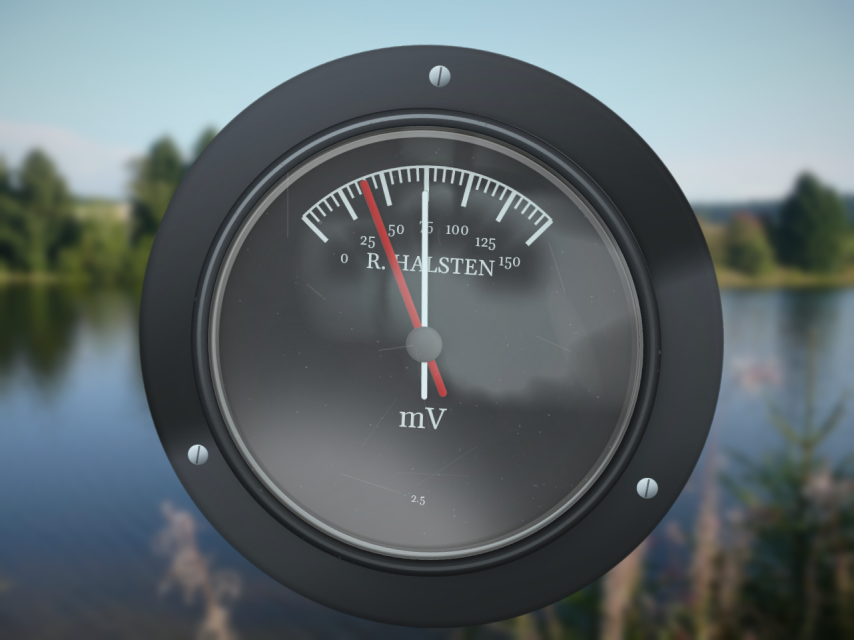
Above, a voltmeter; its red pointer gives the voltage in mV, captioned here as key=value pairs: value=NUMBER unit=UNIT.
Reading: value=40 unit=mV
